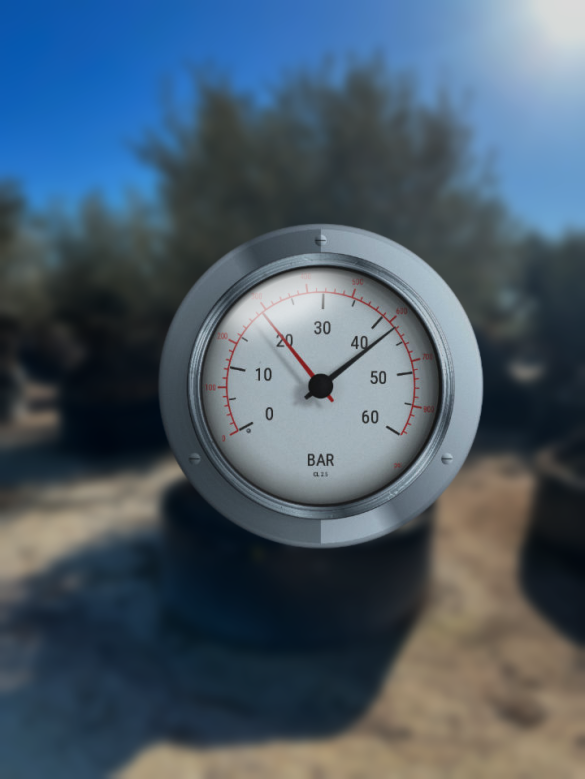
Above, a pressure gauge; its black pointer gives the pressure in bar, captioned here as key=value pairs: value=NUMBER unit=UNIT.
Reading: value=42.5 unit=bar
